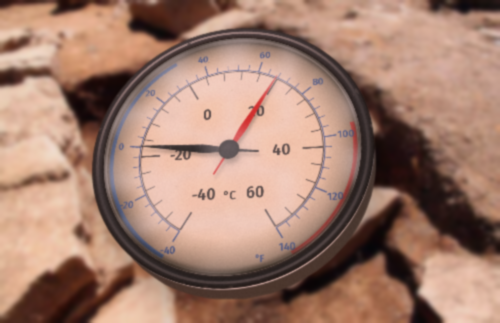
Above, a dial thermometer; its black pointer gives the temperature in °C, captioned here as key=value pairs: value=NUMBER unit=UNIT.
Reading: value=-18 unit=°C
